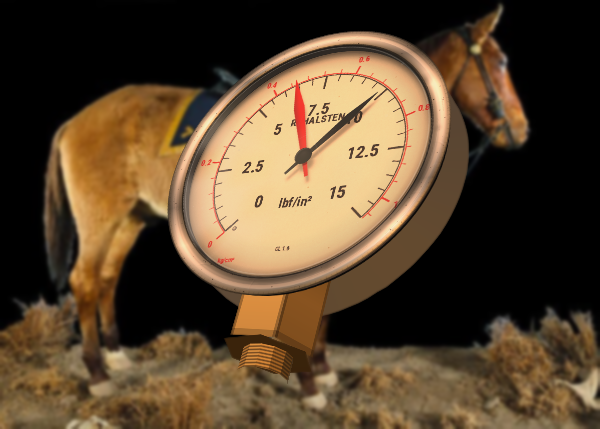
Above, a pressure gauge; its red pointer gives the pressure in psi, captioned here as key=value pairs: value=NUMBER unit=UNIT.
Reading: value=6.5 unit=psi
